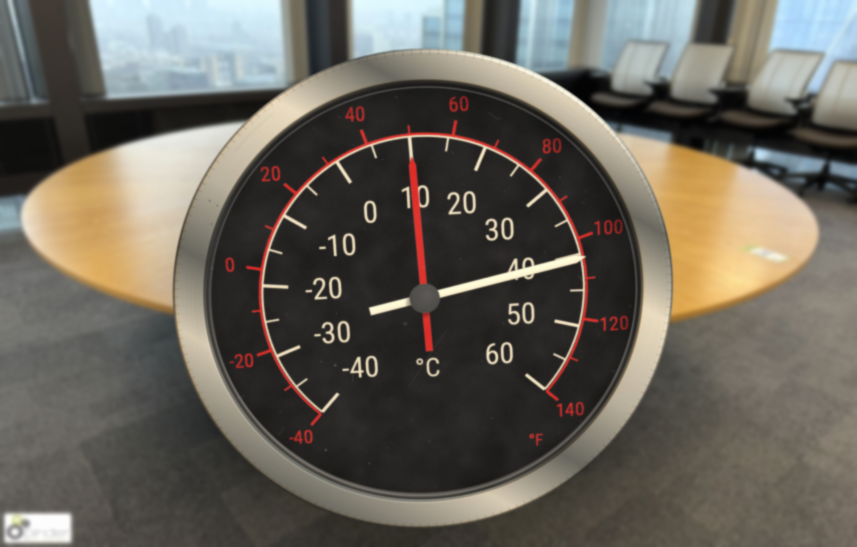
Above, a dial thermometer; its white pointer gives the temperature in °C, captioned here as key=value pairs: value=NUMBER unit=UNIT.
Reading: value=40 unit=°C
